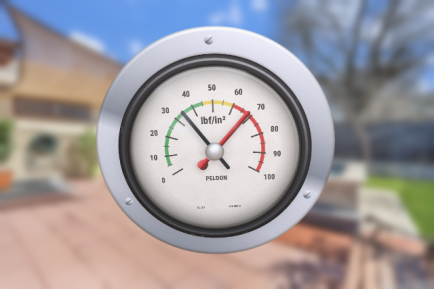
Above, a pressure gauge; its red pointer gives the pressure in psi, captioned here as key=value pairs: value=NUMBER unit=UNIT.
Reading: value=67.5 unit=psi
